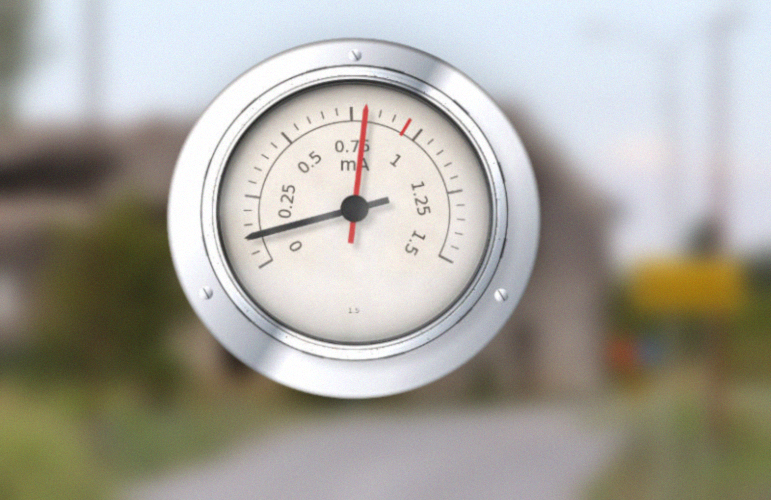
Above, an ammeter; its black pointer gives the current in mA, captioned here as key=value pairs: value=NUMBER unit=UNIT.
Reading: value=0.1 unit=mA
